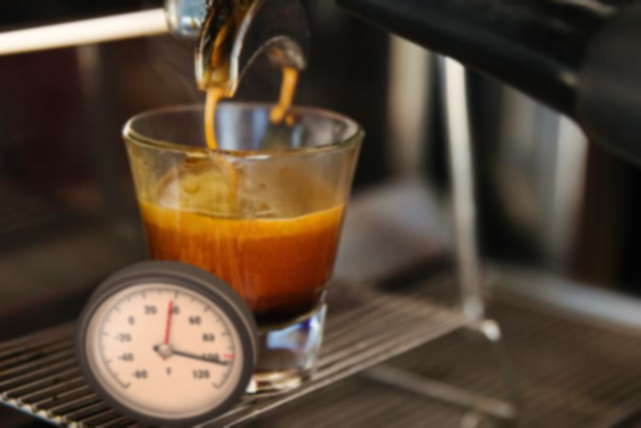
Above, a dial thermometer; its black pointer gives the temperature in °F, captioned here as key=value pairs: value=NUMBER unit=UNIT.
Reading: value=100 unit=°F
